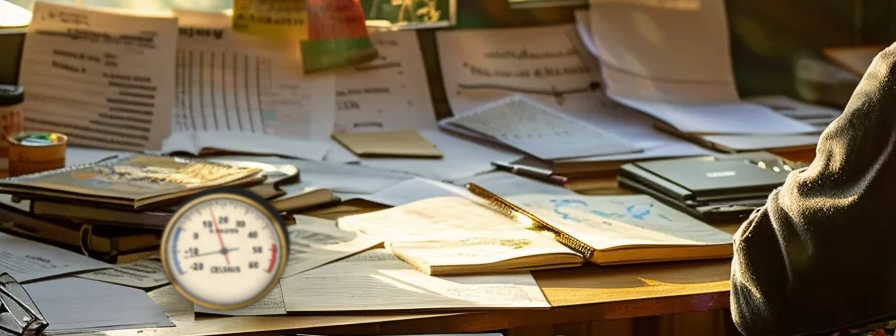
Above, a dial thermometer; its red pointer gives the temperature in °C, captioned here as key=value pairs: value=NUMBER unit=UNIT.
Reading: value=15 unit=°C
